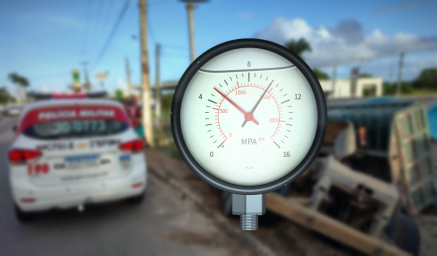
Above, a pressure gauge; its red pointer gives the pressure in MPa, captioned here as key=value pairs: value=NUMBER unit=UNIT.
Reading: value=5 unit=MPa
